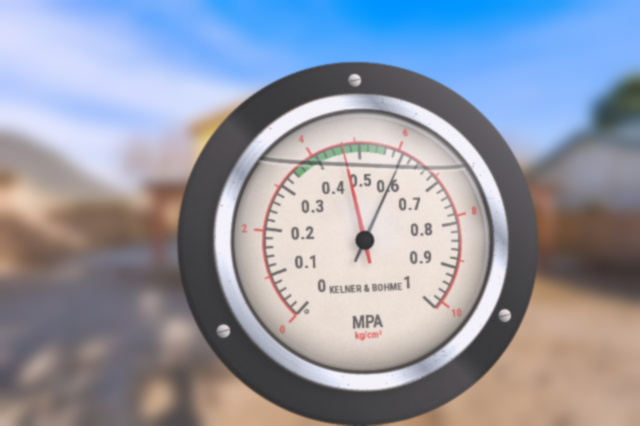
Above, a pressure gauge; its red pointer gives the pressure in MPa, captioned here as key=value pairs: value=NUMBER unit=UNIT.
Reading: value=0.46 unit=MPa
